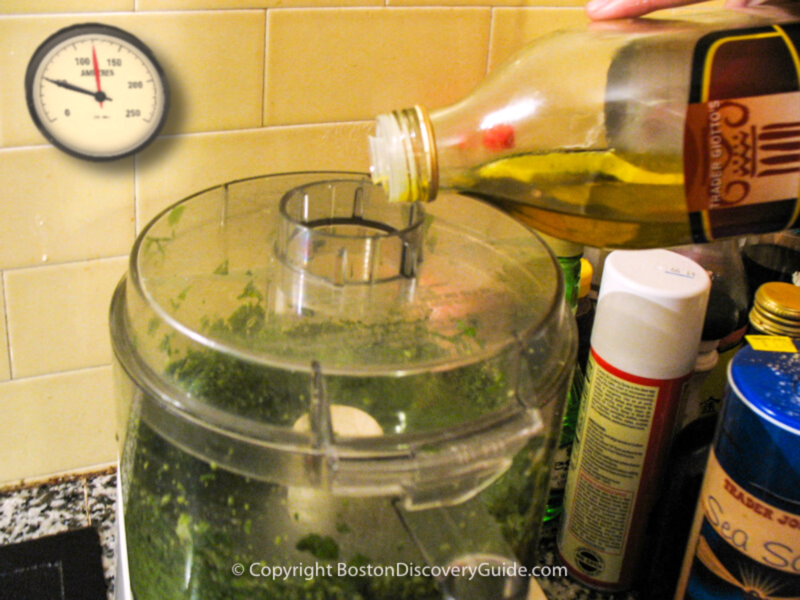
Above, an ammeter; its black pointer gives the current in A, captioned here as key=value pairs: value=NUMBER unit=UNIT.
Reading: value=50 unit=A
